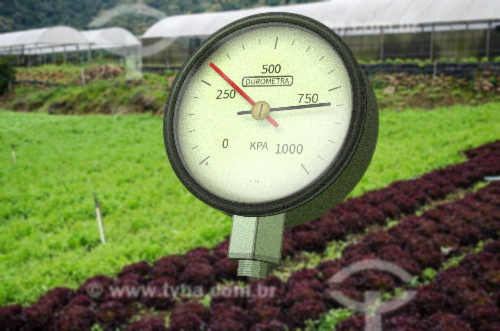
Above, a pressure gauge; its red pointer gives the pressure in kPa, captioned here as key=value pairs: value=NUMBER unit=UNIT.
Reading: value=300 unit=kPa
